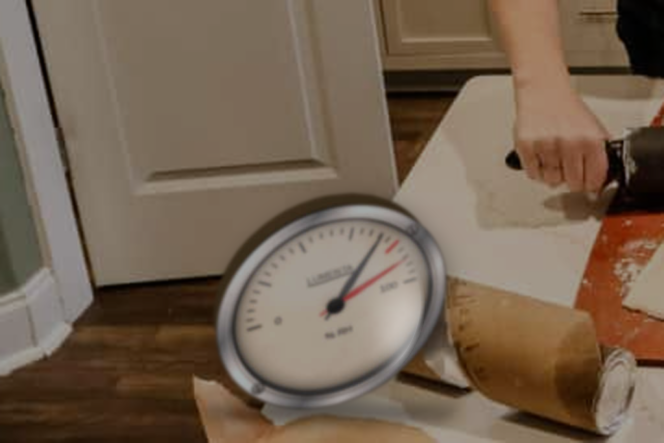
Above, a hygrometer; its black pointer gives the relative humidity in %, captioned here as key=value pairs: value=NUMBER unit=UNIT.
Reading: value=72 unit=%
